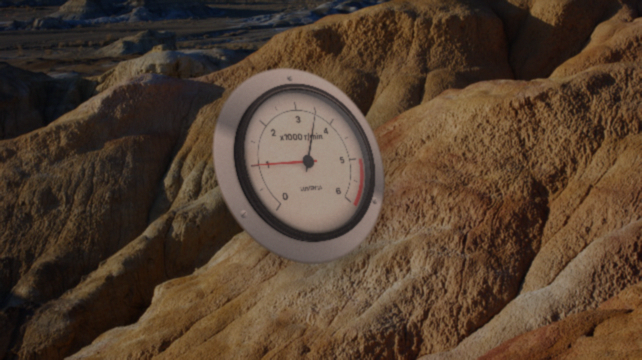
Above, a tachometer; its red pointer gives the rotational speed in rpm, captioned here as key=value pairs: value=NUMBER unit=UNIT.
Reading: value=1000 unit=rpm
